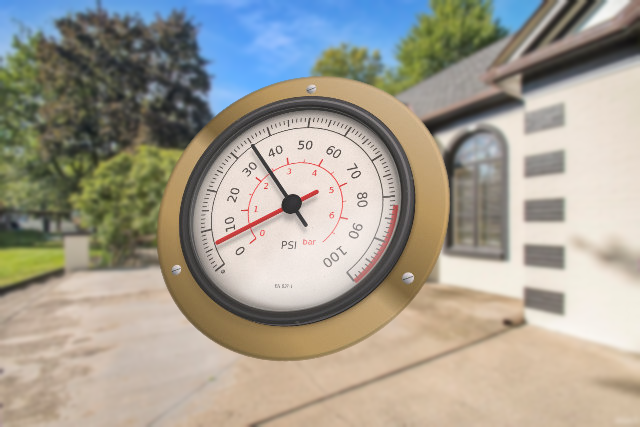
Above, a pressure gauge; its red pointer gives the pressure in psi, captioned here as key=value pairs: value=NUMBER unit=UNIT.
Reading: value=5 unit=psi
